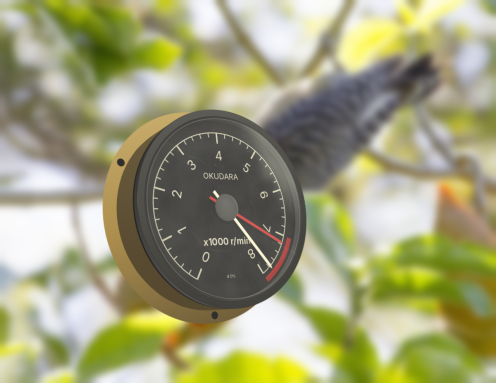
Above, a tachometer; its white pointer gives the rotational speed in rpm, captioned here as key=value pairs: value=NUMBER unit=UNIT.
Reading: value=7800 unit=rpm
